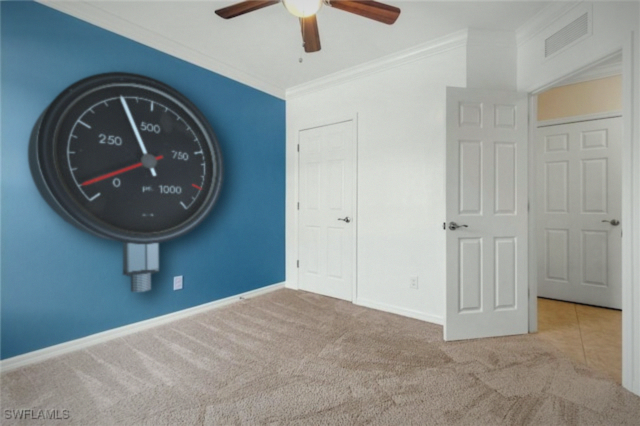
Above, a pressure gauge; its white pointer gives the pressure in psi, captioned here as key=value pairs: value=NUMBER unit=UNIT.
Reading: value=400 unit=psi
